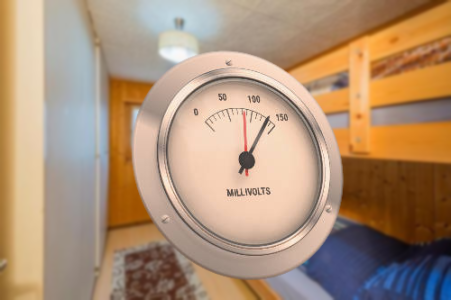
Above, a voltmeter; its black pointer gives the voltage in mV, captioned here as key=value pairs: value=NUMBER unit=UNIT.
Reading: value=130 unit=mV
